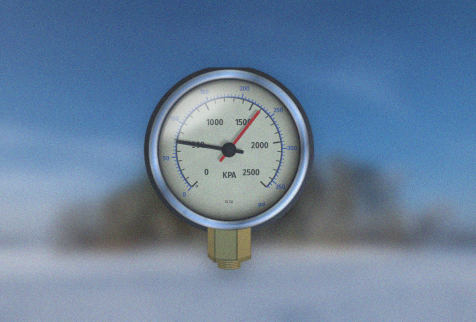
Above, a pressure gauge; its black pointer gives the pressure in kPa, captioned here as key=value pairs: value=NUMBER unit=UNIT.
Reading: value=500 unit=kPa
